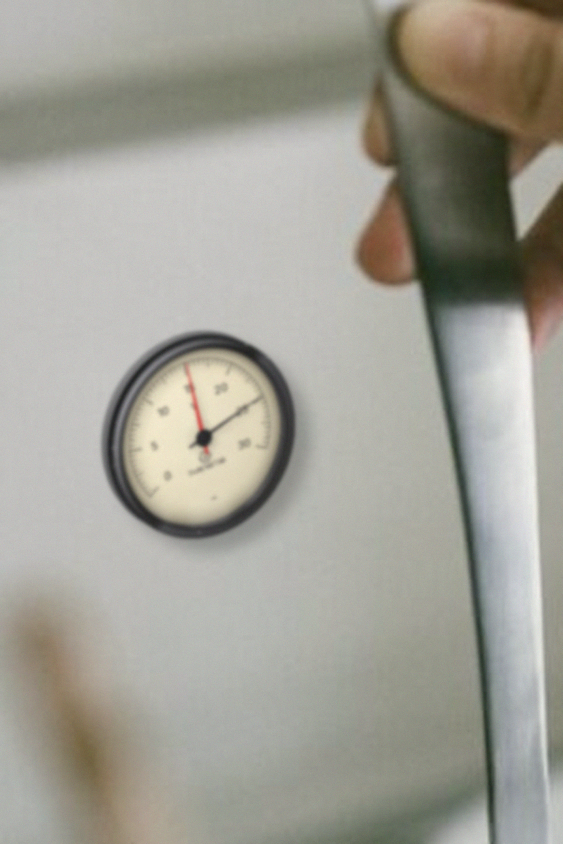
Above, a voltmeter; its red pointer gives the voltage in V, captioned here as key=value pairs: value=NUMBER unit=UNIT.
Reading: value=15 unit=V
